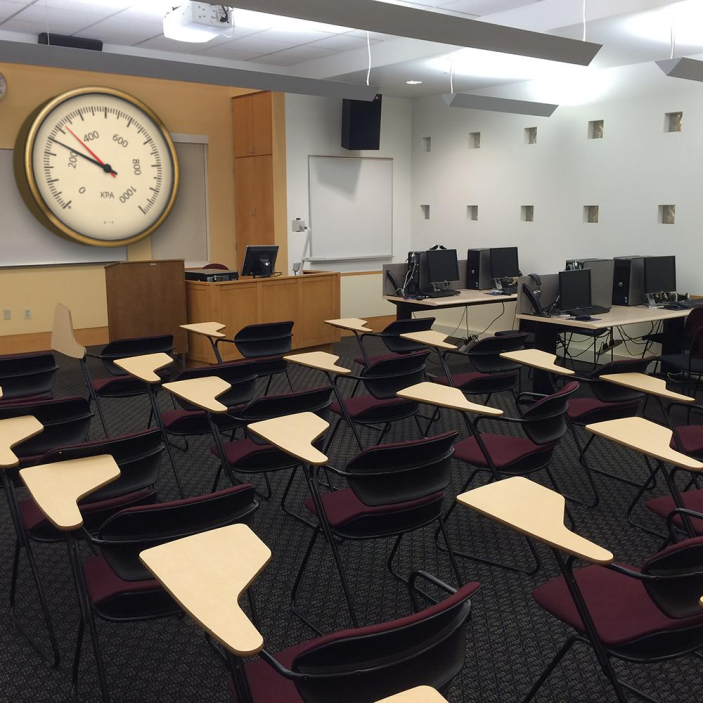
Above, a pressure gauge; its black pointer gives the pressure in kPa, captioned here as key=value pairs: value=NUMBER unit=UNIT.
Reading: value=250 unit=kPa
